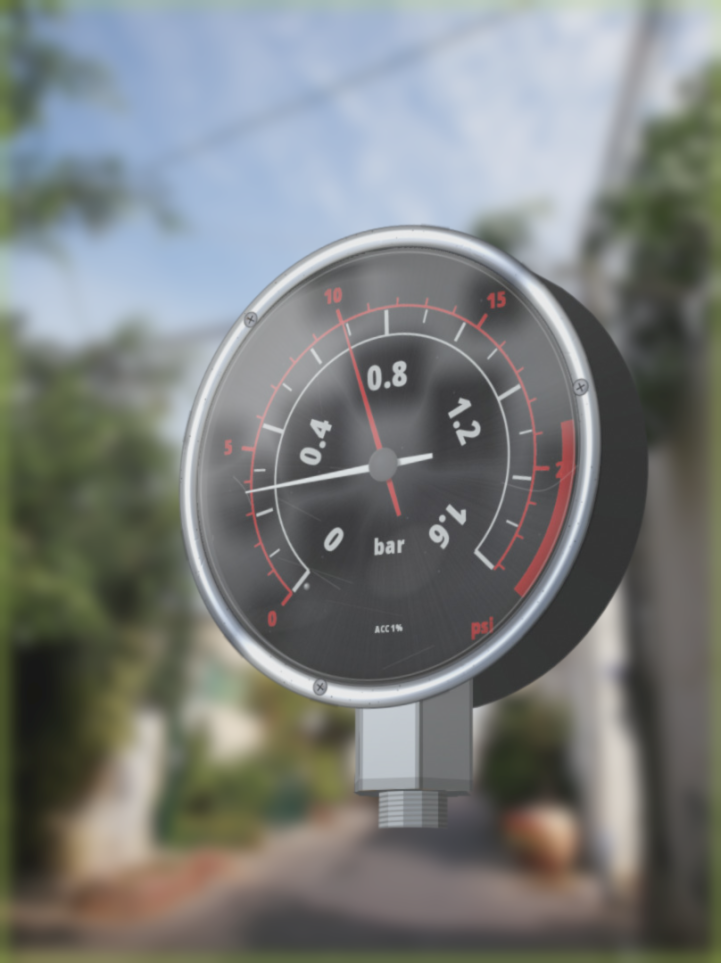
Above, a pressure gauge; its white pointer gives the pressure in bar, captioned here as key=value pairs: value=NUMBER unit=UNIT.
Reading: value=0.25 unit=bar
